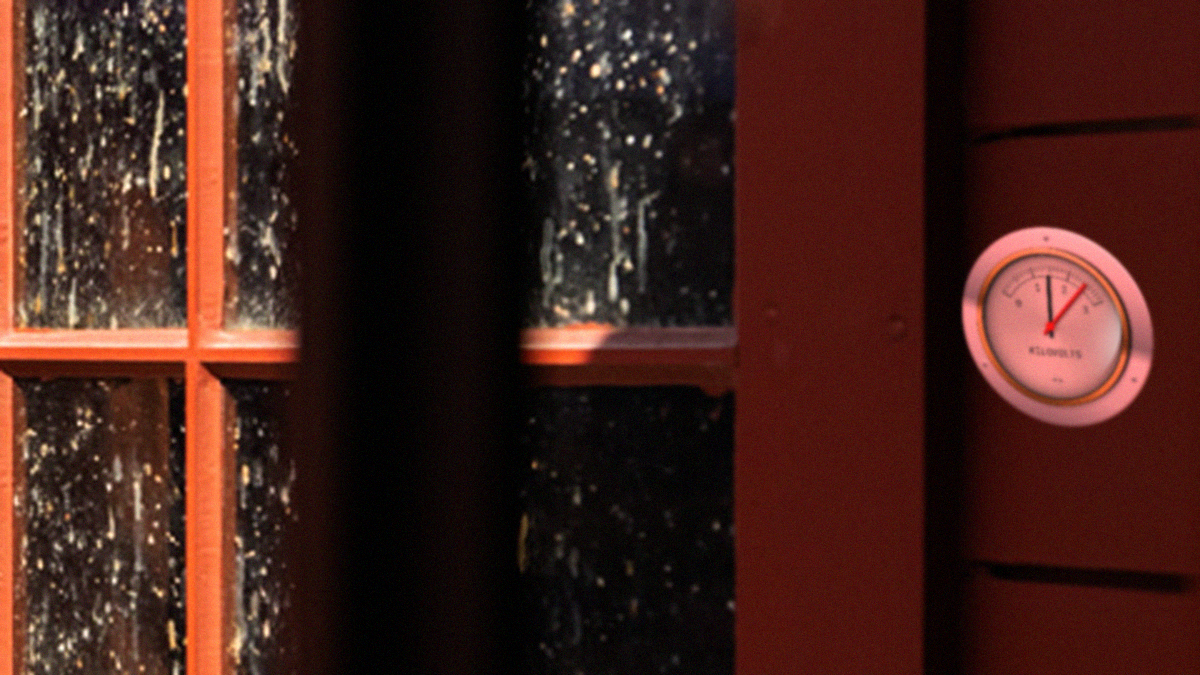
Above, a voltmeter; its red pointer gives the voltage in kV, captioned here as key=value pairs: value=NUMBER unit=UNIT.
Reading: value=2.5 unit=kV
